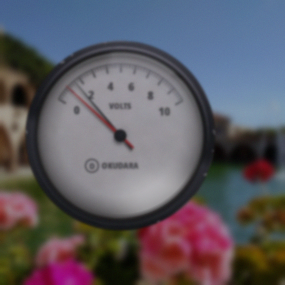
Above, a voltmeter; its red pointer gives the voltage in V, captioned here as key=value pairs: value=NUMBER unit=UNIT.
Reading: value=1 unit=V
